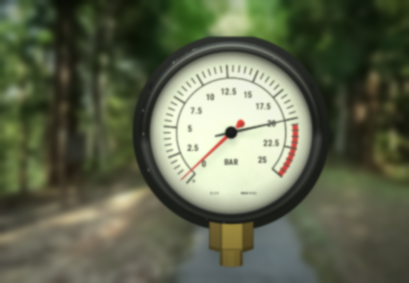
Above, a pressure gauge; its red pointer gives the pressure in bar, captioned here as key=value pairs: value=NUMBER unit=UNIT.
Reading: value=0.5 unit=bar
